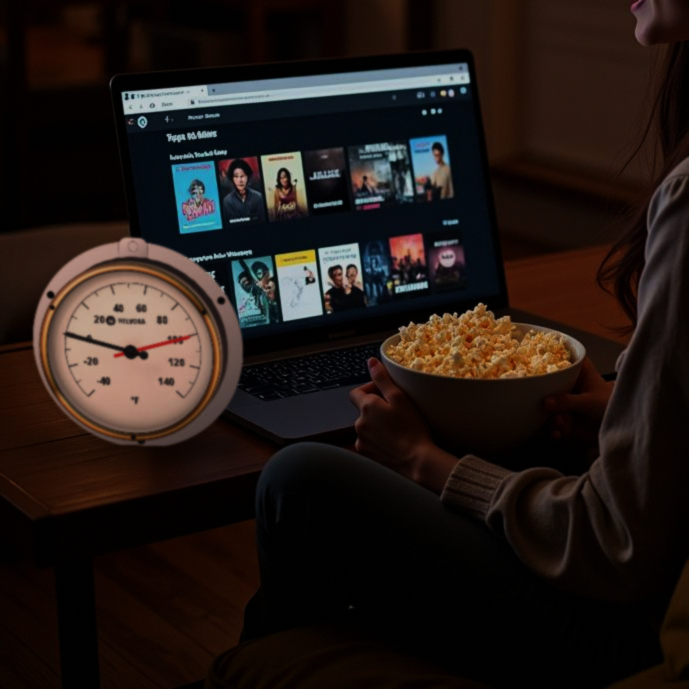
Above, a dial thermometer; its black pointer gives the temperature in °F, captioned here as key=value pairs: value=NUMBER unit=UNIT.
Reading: value=0 unit=°F
